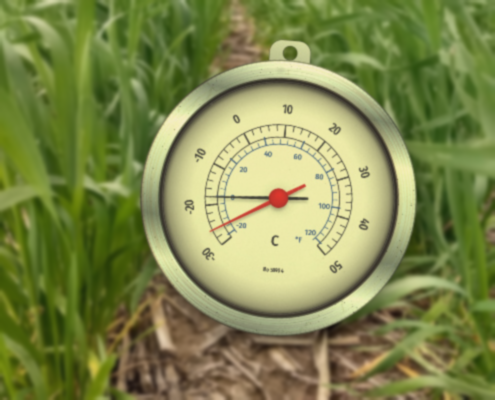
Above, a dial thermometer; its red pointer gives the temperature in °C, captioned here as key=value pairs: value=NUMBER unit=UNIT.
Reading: value=-26 unit=°C
